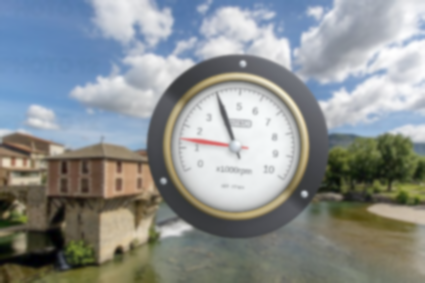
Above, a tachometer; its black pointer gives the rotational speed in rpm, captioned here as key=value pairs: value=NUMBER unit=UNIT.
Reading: value=4000 unit=rpm
